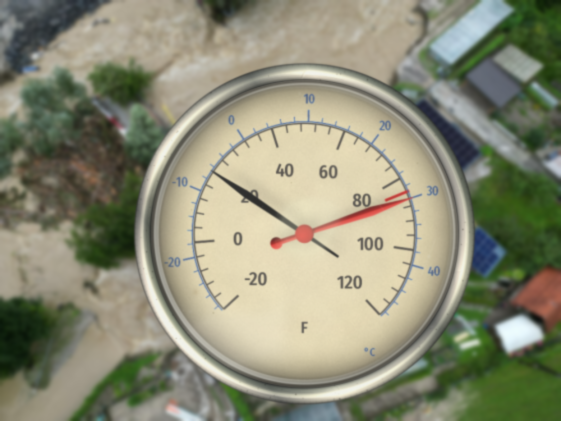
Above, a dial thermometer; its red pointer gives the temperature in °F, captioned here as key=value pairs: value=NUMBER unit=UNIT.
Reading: value=86 unit=°F
